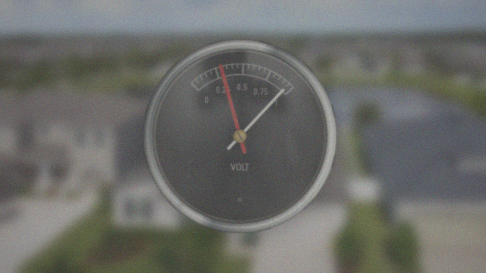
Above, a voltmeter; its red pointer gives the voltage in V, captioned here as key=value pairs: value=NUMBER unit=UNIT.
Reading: value=0.3 unit=V
